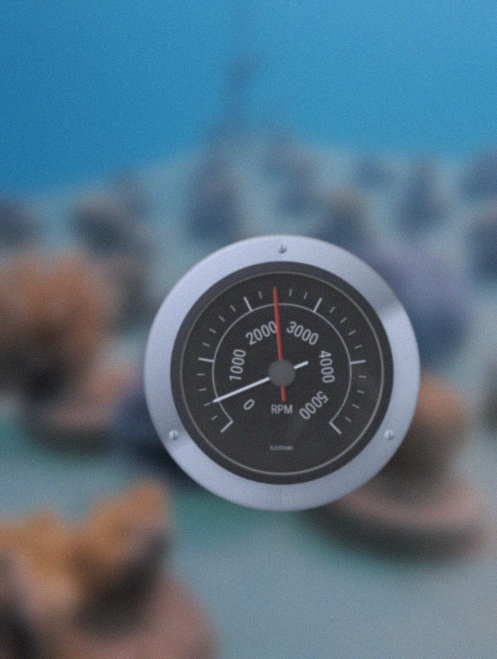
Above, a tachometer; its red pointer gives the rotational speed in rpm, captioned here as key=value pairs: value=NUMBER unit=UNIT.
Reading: value=2400 unit=rpm
